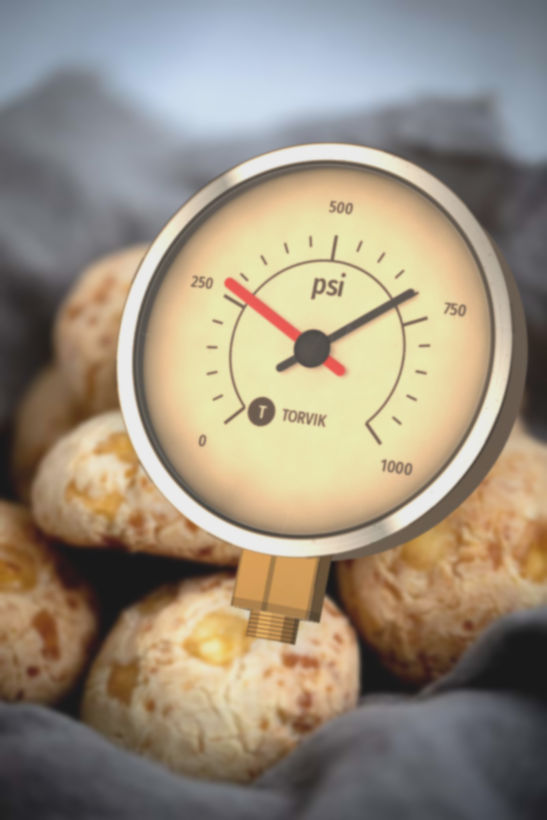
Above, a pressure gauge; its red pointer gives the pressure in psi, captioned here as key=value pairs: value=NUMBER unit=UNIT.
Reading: value=275 unit=psi
